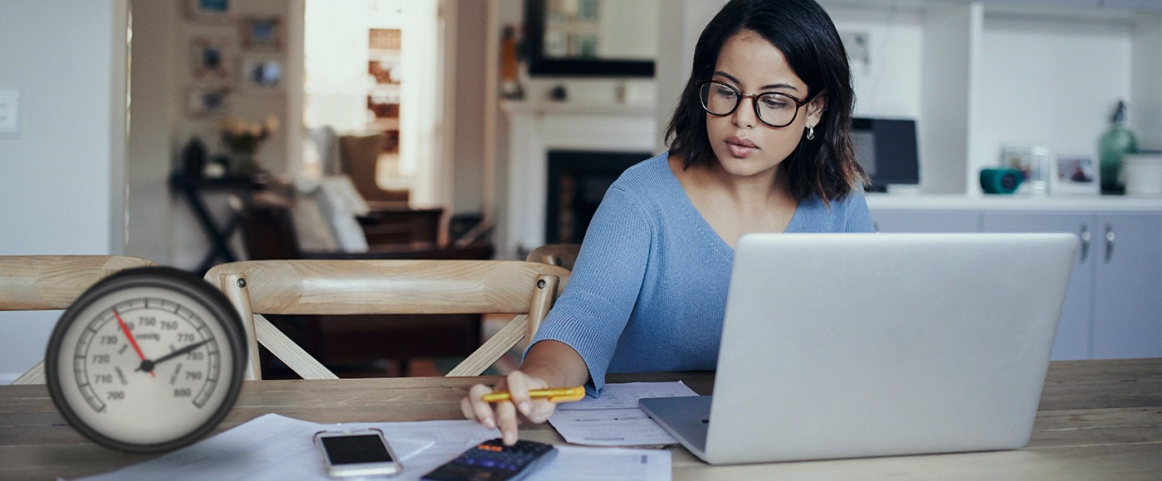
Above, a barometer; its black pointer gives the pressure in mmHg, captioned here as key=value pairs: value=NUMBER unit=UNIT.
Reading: value=775 unit=mmHg
